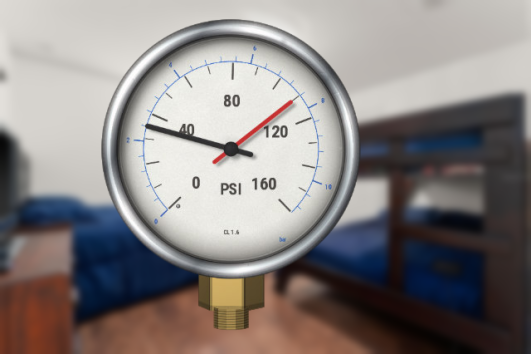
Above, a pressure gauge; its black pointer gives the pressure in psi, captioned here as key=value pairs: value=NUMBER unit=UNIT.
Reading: value=35 unit=psi
